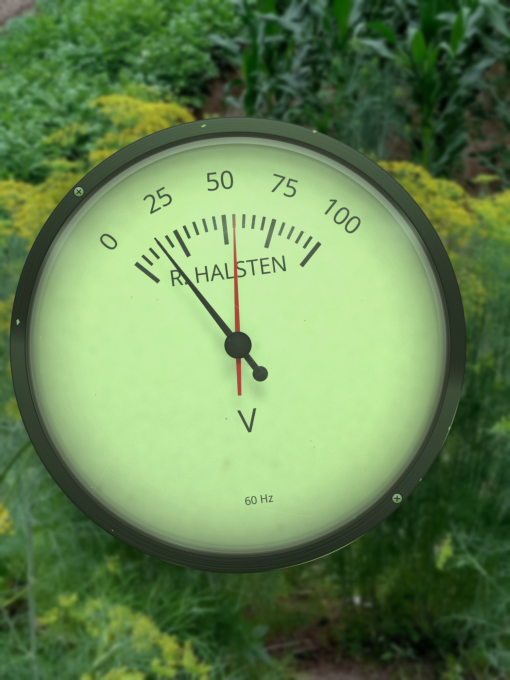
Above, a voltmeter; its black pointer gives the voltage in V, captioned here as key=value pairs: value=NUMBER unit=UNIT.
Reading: value=15 unit=V
